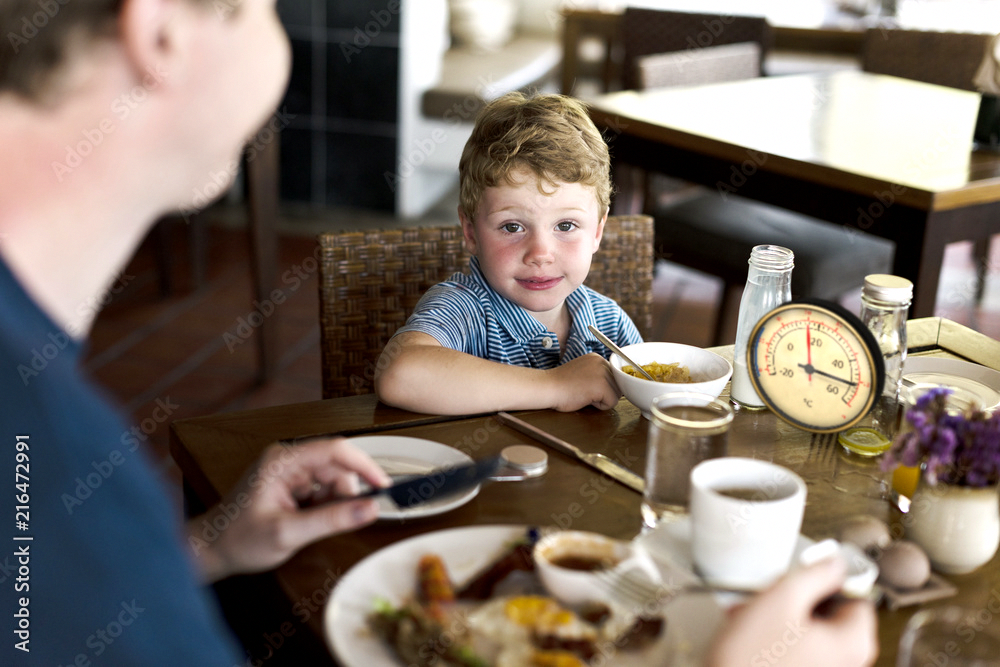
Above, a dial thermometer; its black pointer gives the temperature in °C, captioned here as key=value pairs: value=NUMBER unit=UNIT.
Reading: value=50 unit=°C
